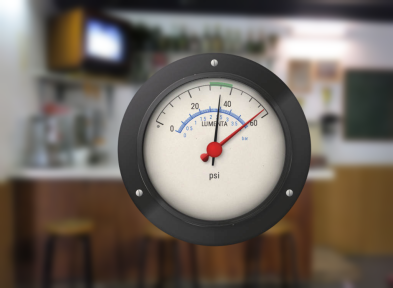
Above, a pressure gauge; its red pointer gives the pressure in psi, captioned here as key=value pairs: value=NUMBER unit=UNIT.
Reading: value=57.5 unit=psi
